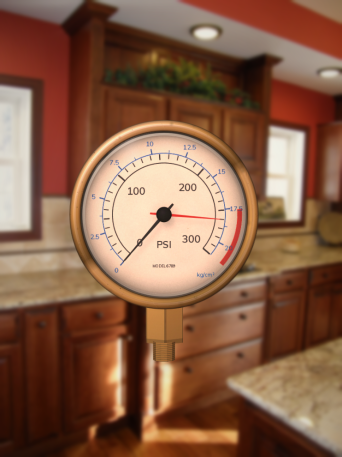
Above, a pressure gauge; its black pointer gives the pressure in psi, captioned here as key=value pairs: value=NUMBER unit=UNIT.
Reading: value=0 unit=psi
